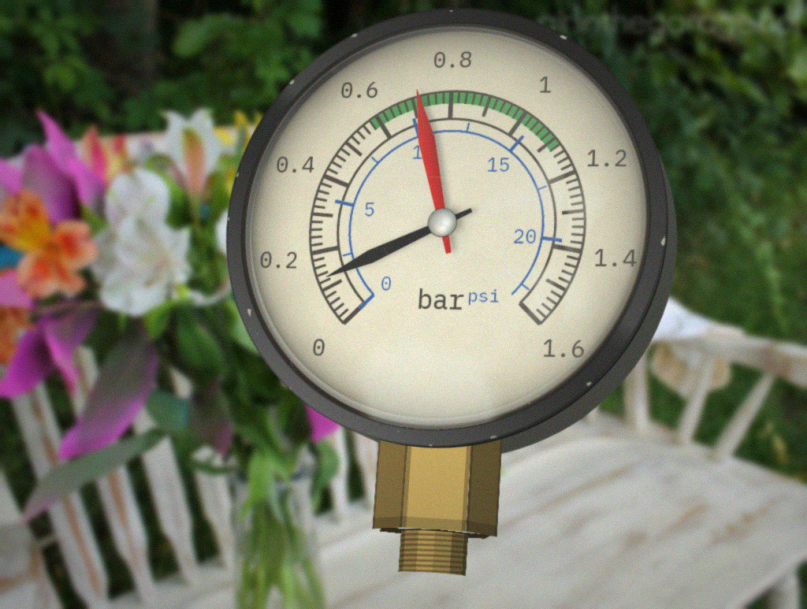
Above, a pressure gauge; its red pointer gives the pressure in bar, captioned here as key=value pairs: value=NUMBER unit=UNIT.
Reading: value=0.72 unit=bar
